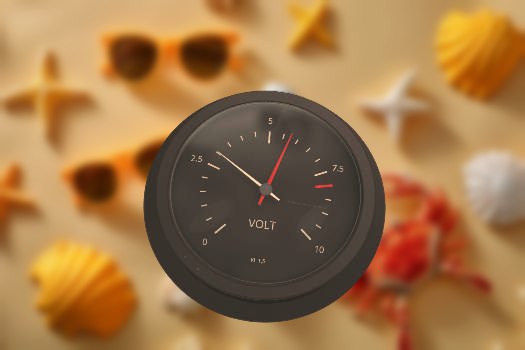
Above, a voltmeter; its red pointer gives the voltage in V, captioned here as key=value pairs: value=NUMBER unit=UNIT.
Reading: value=5.75 unit=V
